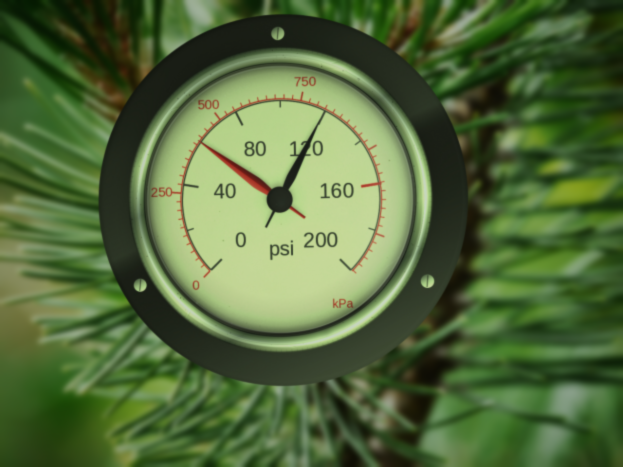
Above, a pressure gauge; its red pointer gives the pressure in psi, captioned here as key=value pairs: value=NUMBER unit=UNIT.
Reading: value=60 unit=psi
